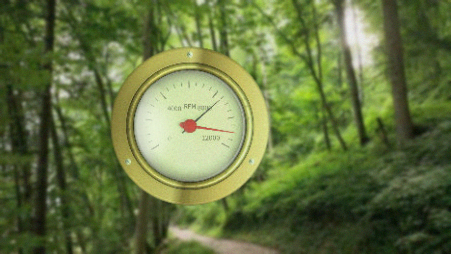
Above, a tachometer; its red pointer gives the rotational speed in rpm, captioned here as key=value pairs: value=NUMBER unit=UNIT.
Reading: value=11000 unit=rpm
